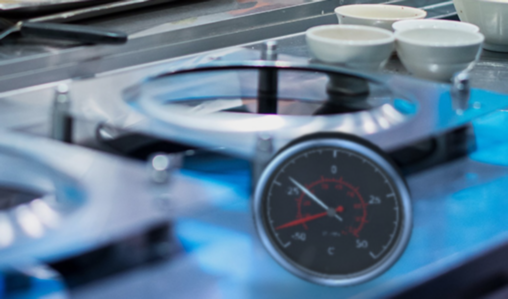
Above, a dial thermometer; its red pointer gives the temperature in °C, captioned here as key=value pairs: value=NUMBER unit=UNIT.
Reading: value=-42.5 unit=°C
